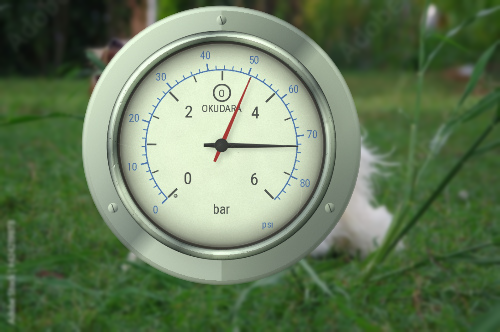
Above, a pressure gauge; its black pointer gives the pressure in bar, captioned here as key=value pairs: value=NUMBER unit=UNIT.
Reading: value=5 unit=bar
